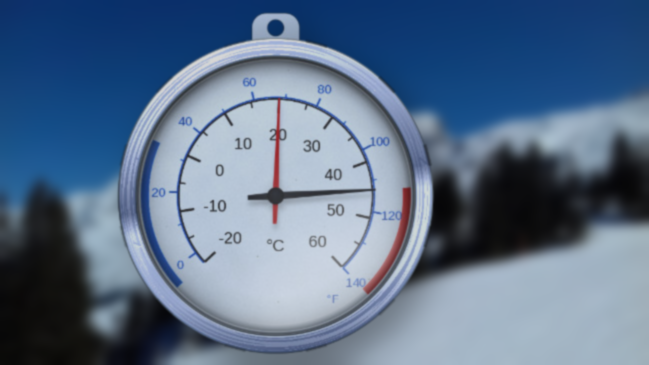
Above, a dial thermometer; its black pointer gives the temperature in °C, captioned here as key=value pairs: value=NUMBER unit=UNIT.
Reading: value=45 unit=°C
